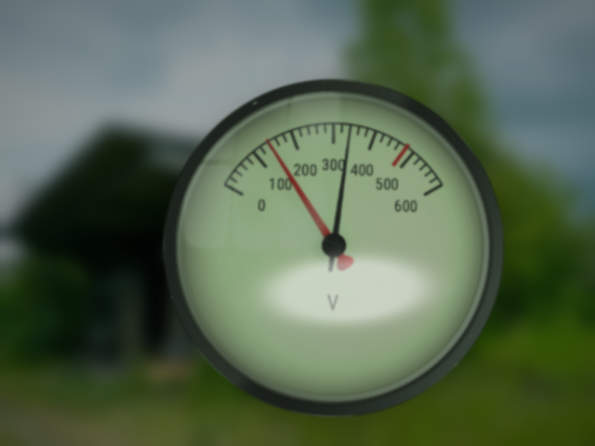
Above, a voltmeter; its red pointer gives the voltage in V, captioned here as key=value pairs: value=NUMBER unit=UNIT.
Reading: value=140 unit=V
